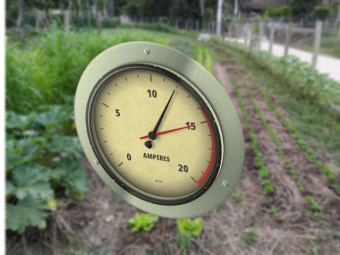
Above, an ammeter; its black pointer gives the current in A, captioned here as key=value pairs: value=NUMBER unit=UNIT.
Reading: value=12 unit=A
